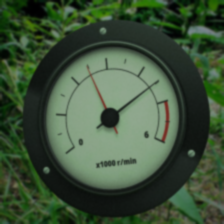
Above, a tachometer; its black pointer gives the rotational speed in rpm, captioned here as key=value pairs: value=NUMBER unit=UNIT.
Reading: value=4500 unit=rpm
